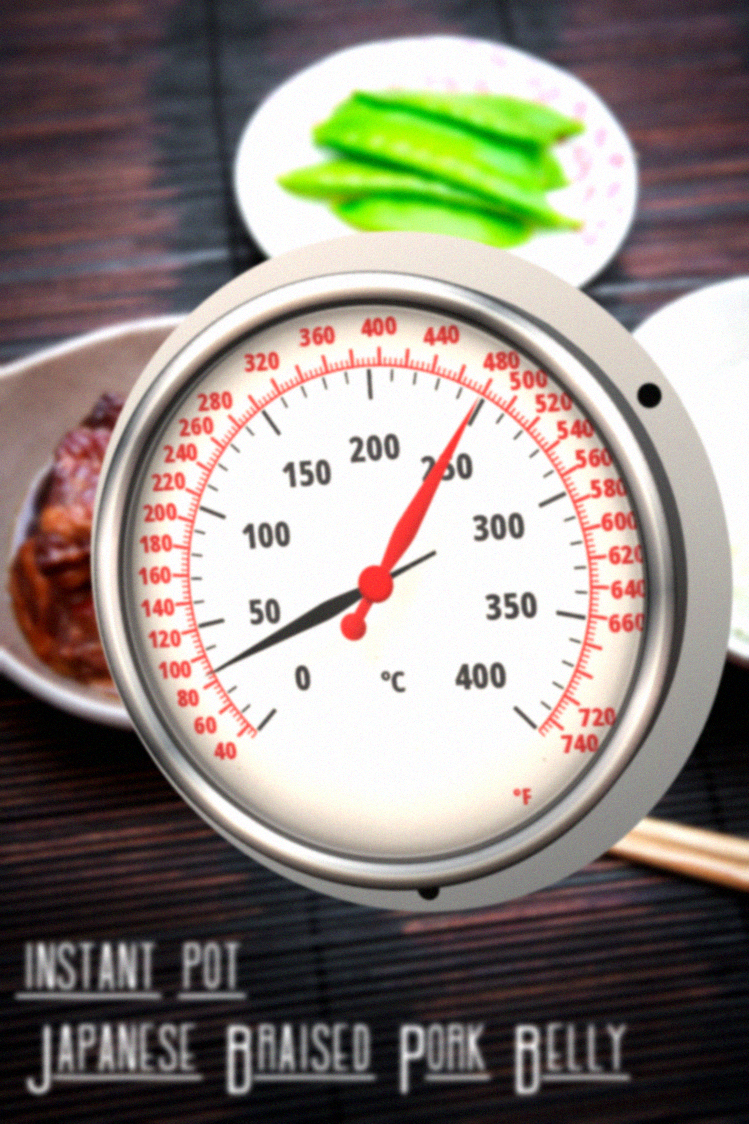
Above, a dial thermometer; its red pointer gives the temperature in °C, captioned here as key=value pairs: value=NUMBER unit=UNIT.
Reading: value=250 unit=°C
